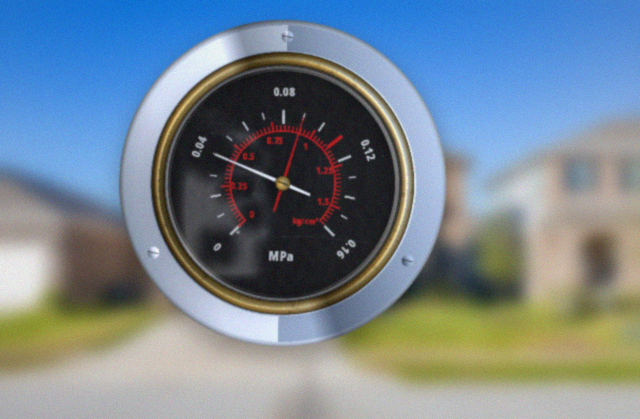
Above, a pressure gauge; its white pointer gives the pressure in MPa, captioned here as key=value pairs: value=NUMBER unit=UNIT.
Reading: value=0.04 unit=MPa
